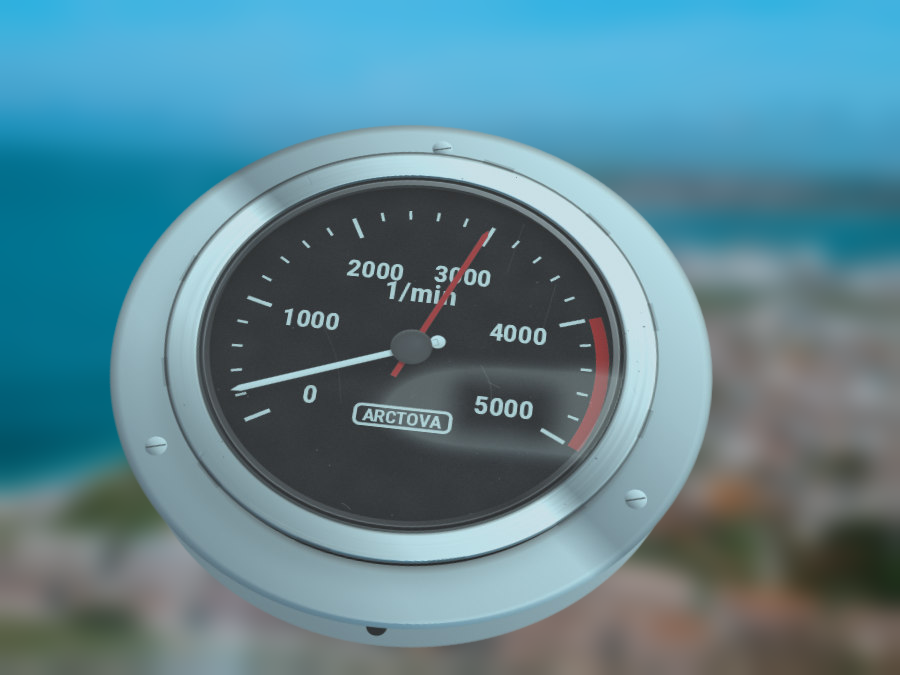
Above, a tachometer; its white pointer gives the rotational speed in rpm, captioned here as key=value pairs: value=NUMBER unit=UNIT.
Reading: value=200 unit=rpm
